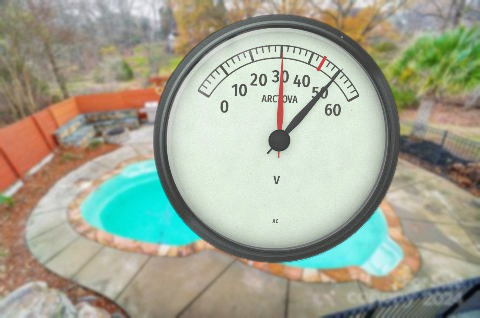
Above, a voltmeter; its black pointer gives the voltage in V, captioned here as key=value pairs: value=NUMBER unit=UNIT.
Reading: value=50 unit=V
